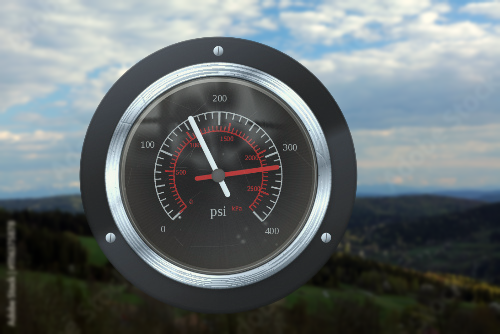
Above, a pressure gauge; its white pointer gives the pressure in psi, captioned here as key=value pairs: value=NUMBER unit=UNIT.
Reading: value=160 unit=psi
